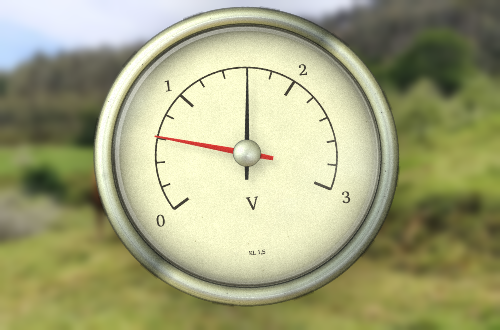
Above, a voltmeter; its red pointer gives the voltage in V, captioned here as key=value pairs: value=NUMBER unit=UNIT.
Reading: value=0.6 unit=V
